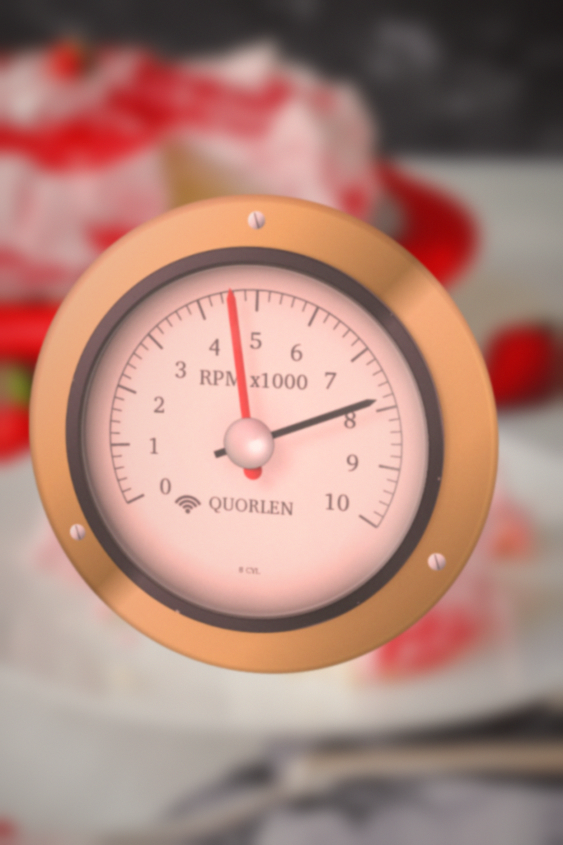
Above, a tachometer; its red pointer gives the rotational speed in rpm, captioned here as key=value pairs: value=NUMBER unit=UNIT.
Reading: value=4600 unit=rpm
